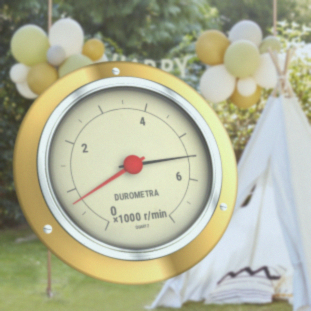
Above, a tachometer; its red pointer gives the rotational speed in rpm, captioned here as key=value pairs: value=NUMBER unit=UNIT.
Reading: value=750 unit=rpm
